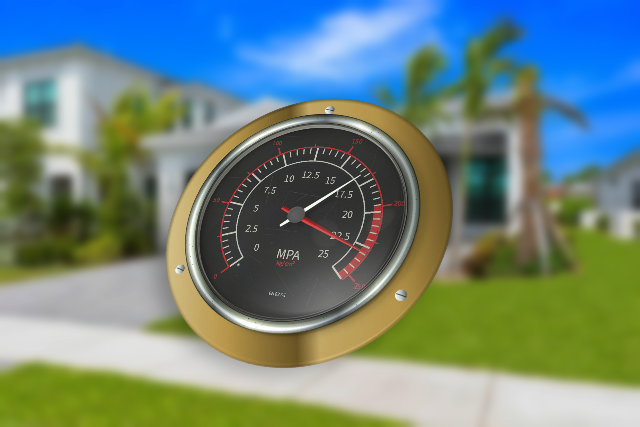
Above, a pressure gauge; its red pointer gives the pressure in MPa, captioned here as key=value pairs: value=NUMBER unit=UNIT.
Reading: value=23 unit=MPa
